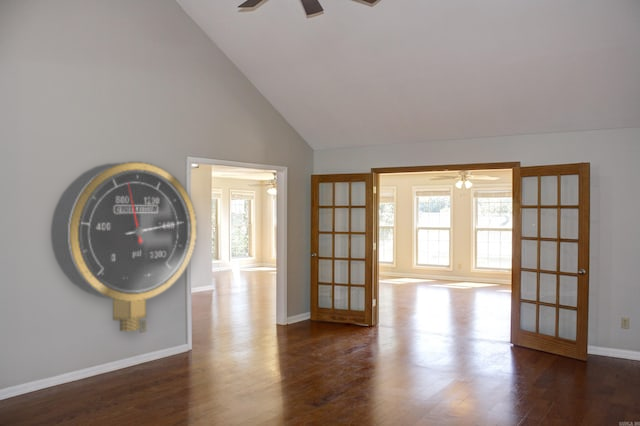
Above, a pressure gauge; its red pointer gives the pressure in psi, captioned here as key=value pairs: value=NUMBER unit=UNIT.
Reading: value=900 unit=psi
